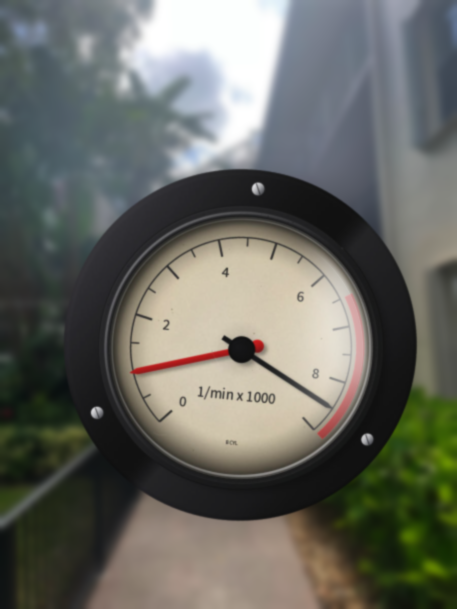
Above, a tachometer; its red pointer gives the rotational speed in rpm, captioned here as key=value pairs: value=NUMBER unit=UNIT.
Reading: value=1000 unit=rpm
